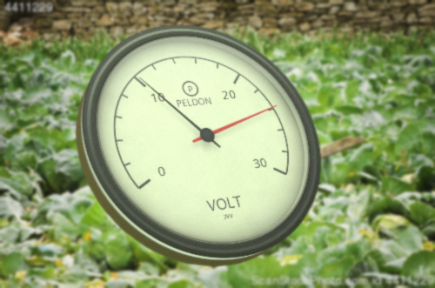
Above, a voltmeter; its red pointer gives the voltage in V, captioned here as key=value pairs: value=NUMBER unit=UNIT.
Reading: value=24 unit=V
